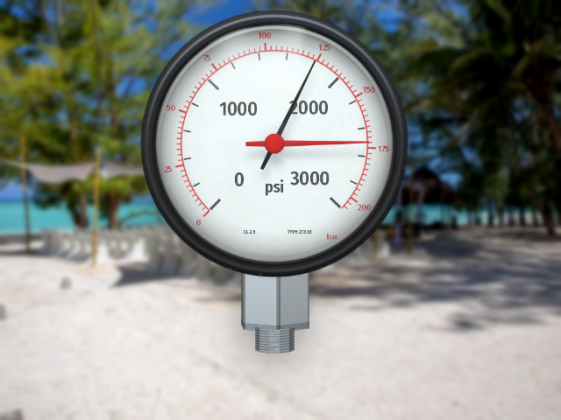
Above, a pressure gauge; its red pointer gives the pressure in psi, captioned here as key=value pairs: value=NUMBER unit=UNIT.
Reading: value=2500 unit=psi
